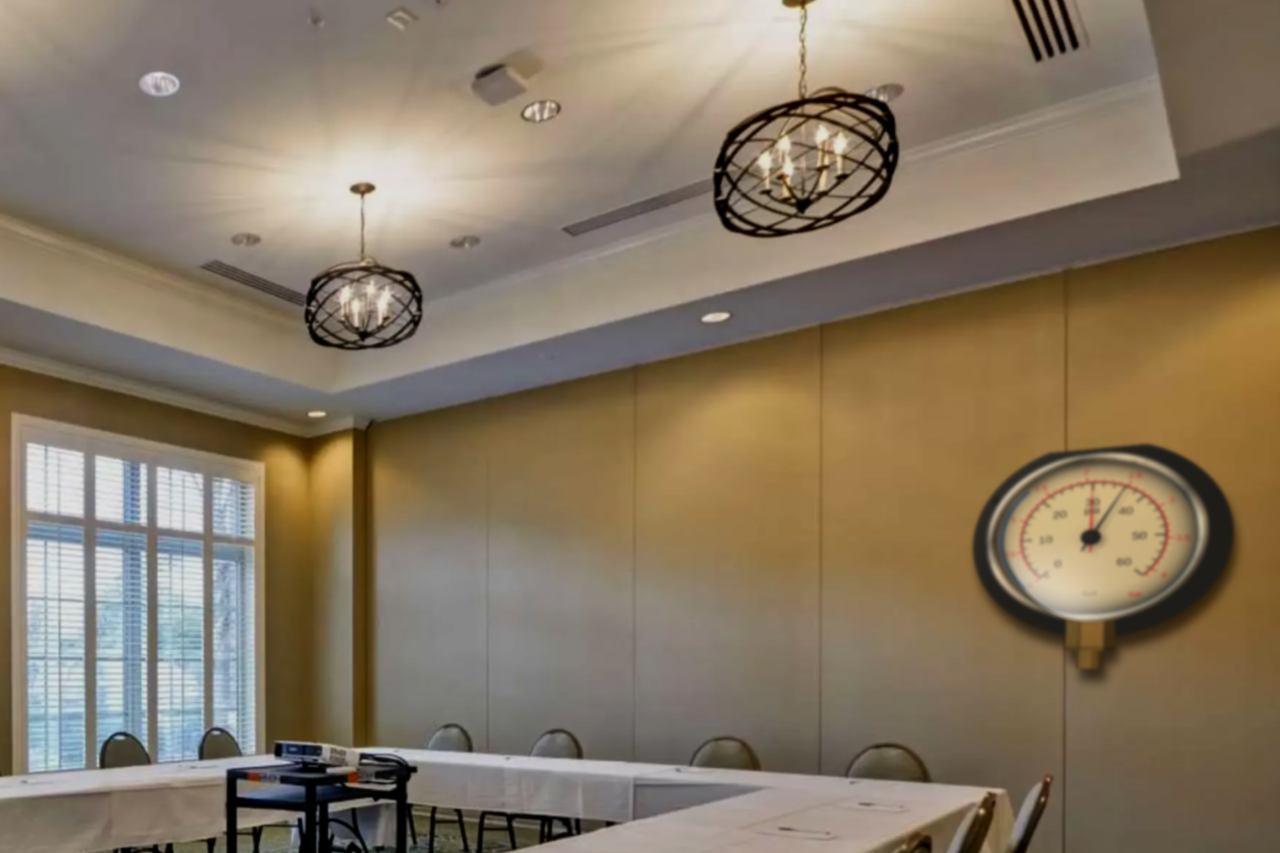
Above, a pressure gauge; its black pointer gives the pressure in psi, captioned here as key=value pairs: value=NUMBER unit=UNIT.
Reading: value=36 unit=psi
